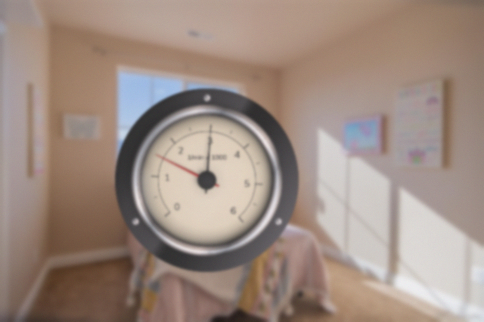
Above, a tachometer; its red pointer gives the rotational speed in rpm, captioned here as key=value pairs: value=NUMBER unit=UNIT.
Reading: value=1500 unit=rpm
